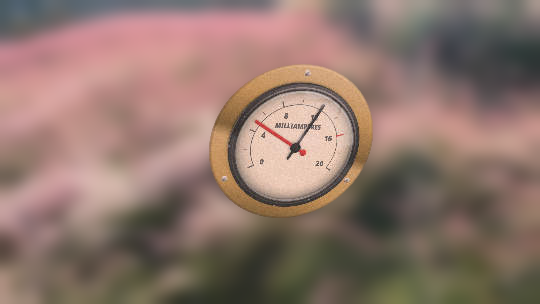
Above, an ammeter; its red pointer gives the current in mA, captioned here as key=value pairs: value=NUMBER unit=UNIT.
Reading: value=5 unit=mA
